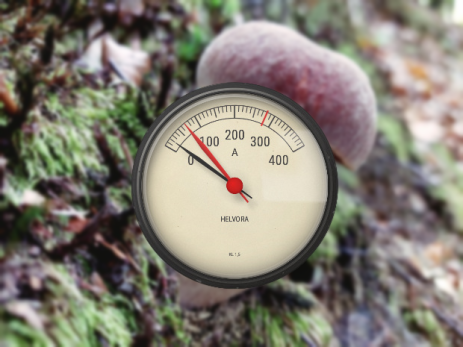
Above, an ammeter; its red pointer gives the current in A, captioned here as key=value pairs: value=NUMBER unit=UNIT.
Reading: value=70 unit=A
